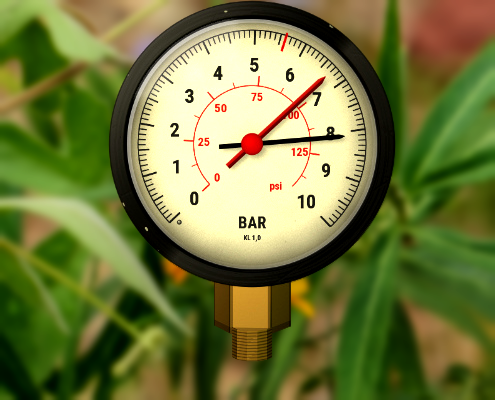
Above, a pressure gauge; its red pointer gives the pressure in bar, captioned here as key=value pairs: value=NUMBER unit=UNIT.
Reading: value=6.7 unit=bar
